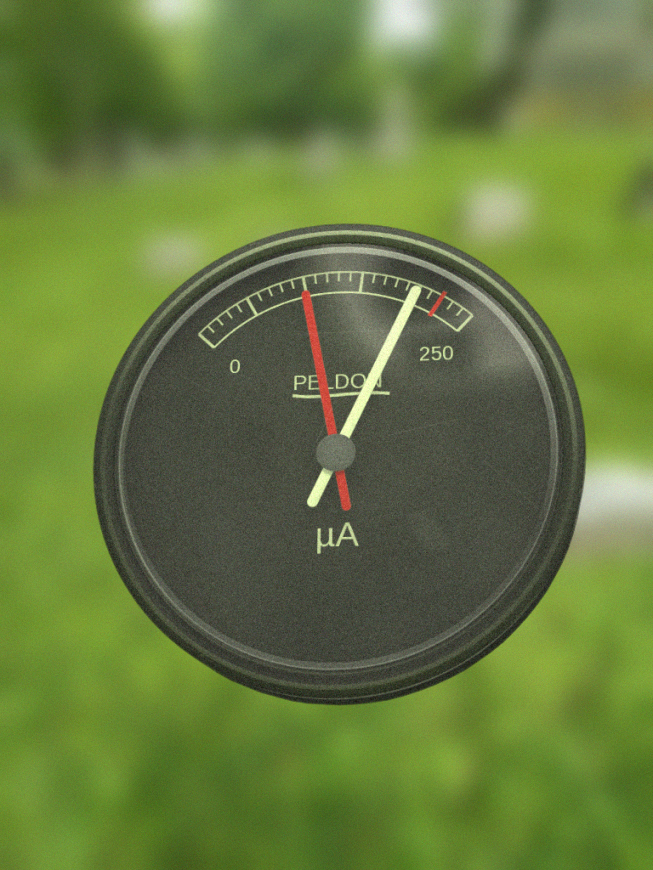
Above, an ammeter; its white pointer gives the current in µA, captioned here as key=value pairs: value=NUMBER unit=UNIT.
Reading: value=200 unit=µA
